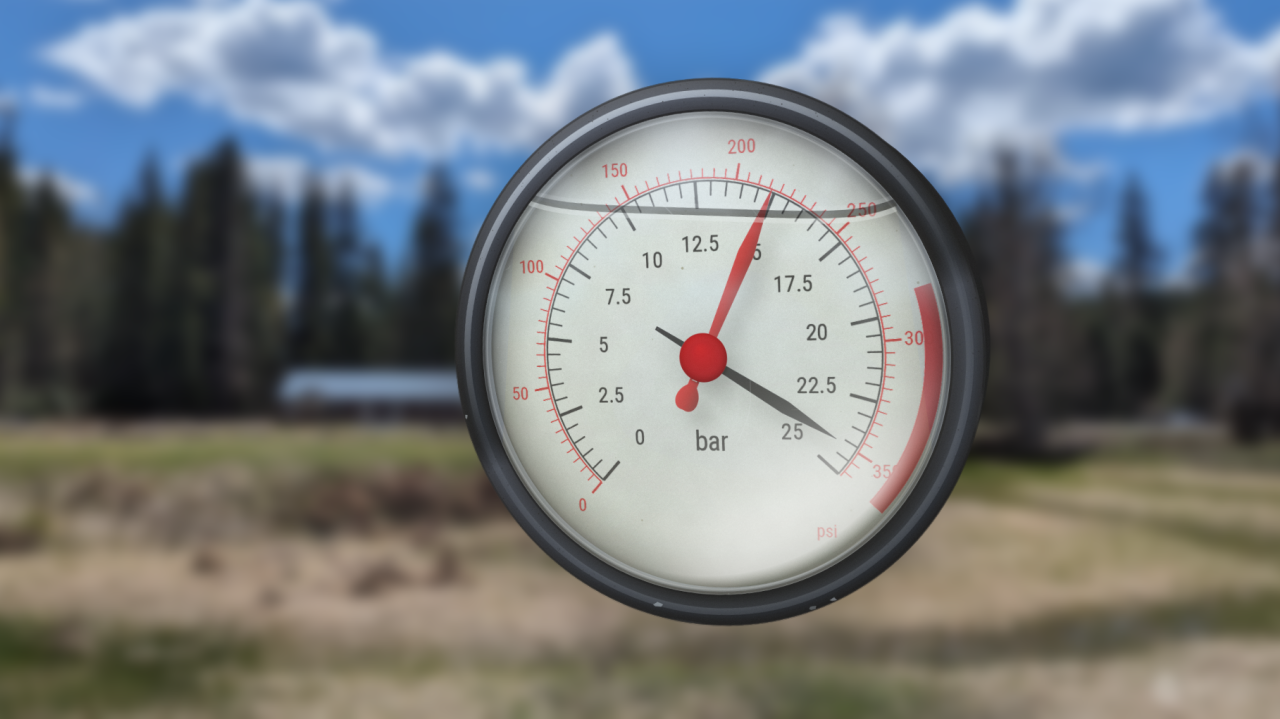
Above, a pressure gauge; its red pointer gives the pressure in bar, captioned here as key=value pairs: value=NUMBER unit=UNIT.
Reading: value=15 unit=bar
